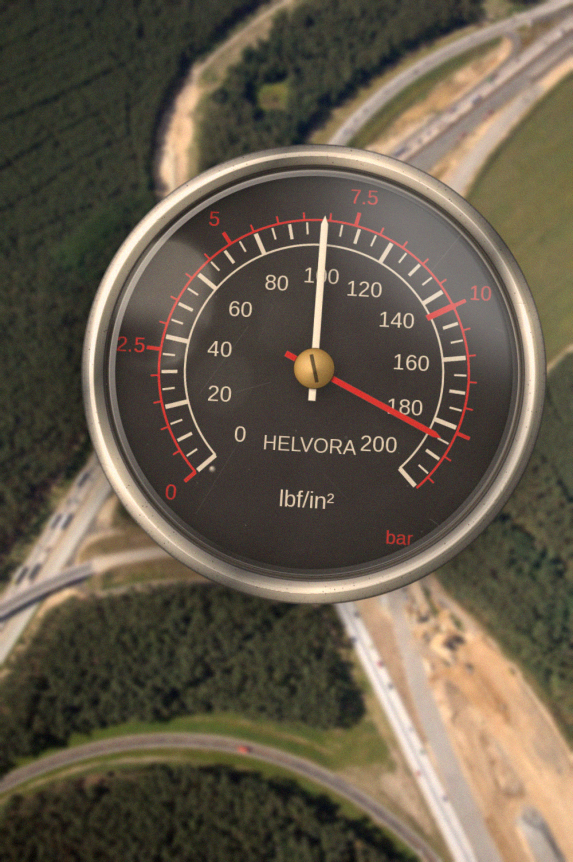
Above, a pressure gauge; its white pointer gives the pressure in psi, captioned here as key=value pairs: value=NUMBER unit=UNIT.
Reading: value=100 unit=psi
